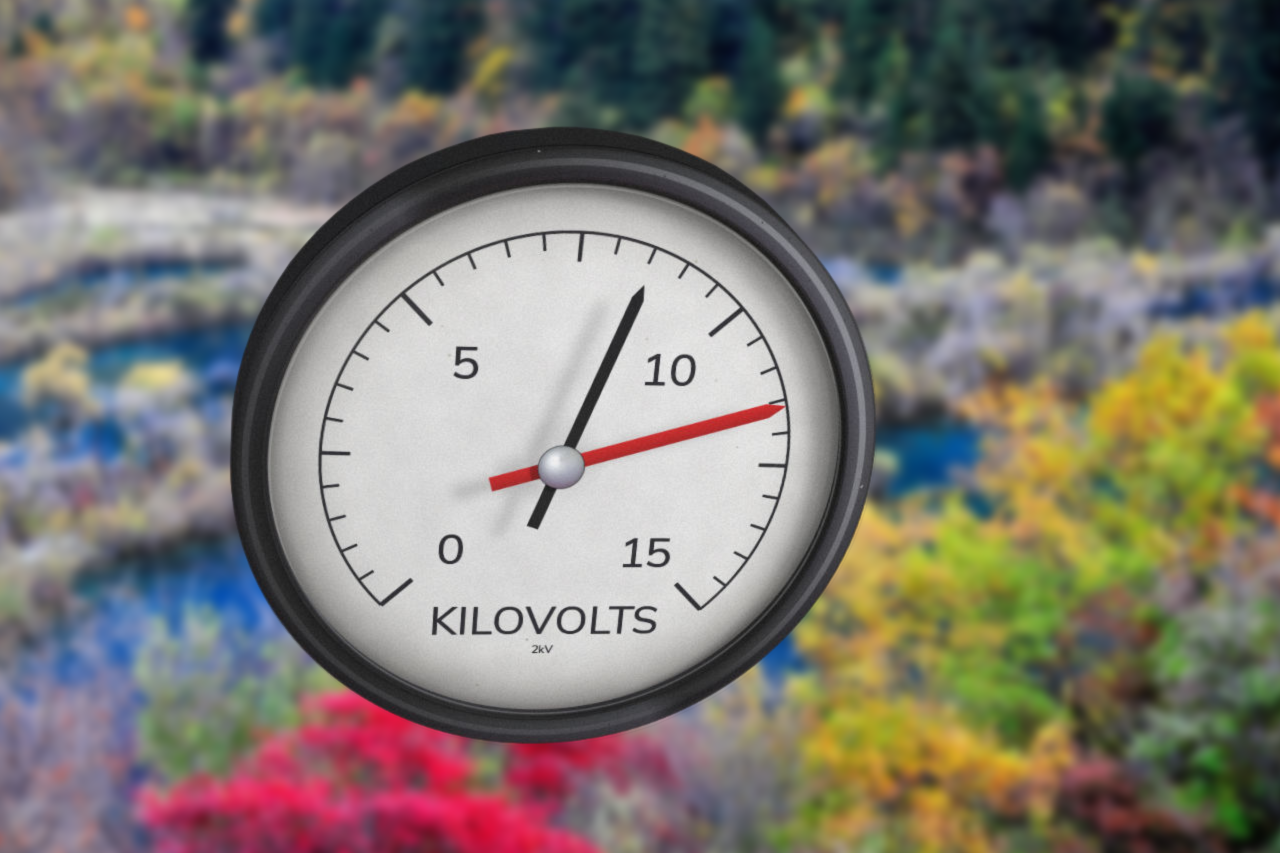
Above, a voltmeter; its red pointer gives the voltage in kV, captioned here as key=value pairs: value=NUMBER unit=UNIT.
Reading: value=11.5 unit=kV
